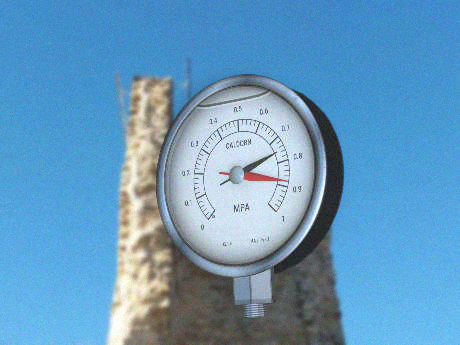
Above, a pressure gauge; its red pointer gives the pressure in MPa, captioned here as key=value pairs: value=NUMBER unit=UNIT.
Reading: value=0.88 unit=MPa
